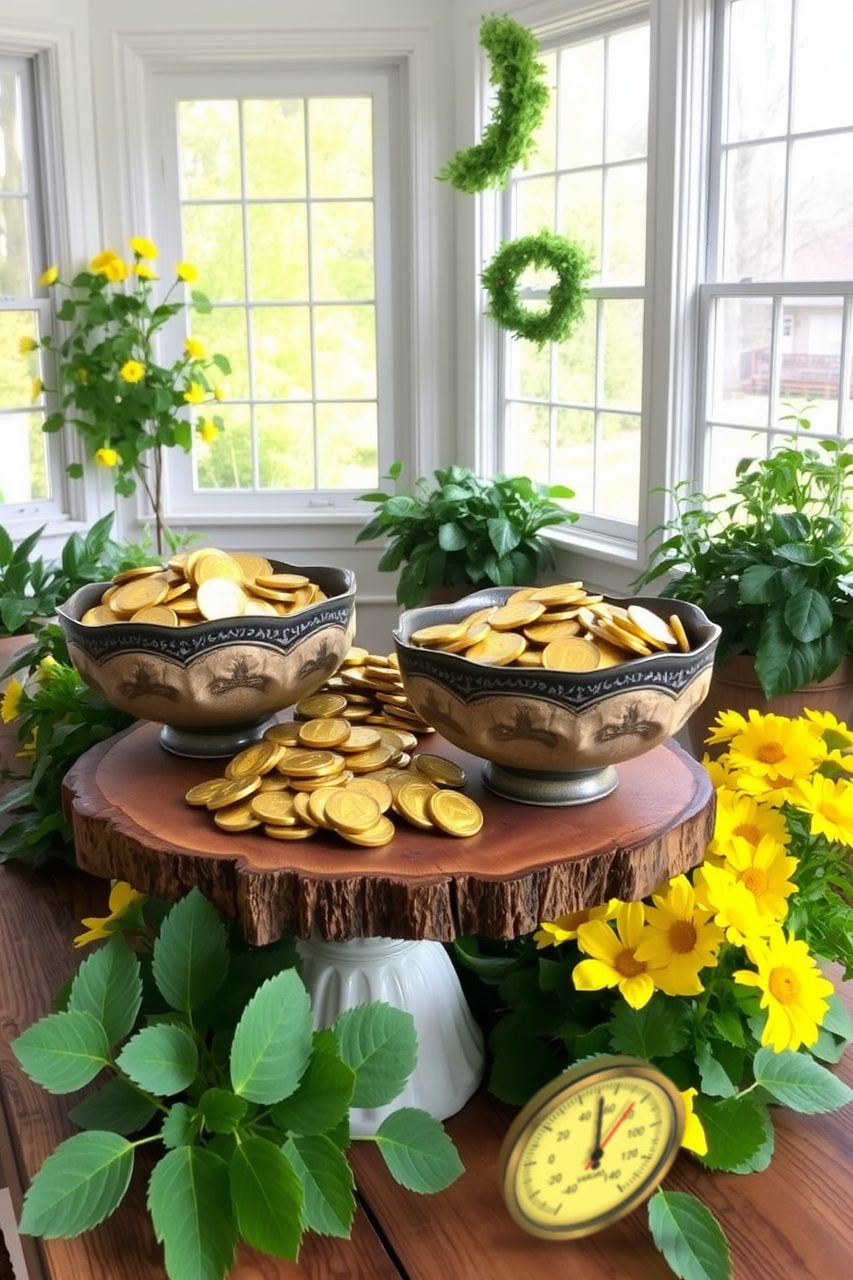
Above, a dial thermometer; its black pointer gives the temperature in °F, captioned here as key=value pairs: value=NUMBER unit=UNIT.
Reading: value=50 unit=°F
